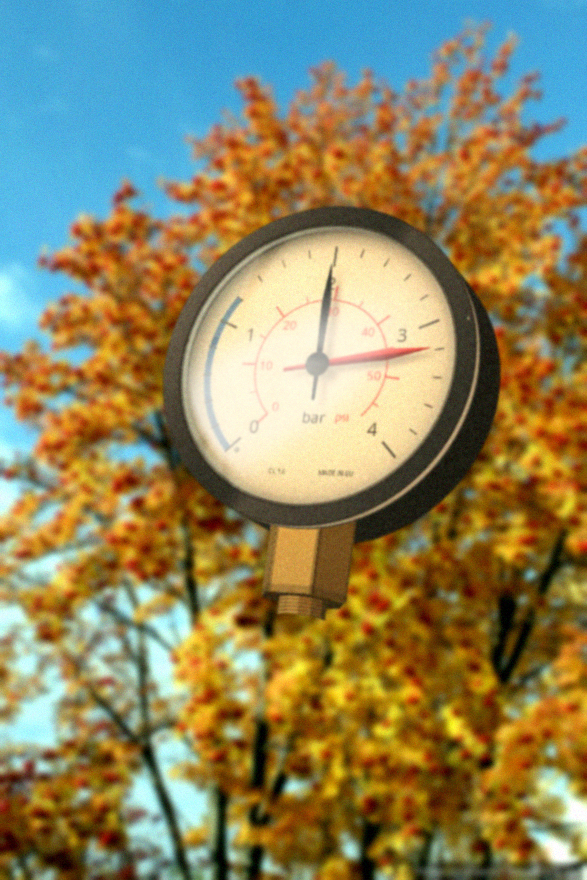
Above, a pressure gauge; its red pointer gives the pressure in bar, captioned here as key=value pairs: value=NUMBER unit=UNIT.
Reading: value=3.2 unit=bar
